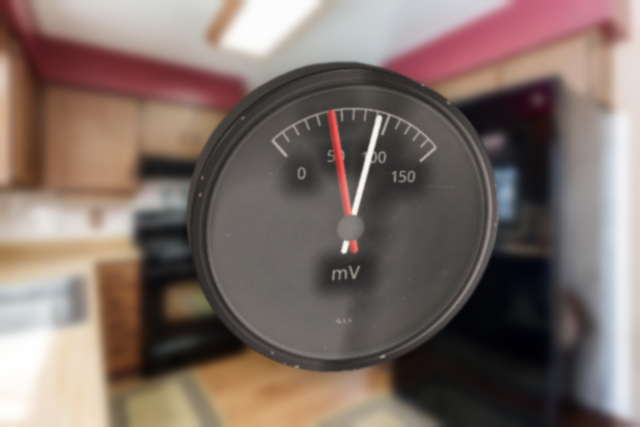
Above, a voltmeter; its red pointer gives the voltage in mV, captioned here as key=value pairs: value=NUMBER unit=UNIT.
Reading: value=50 unit=mV
